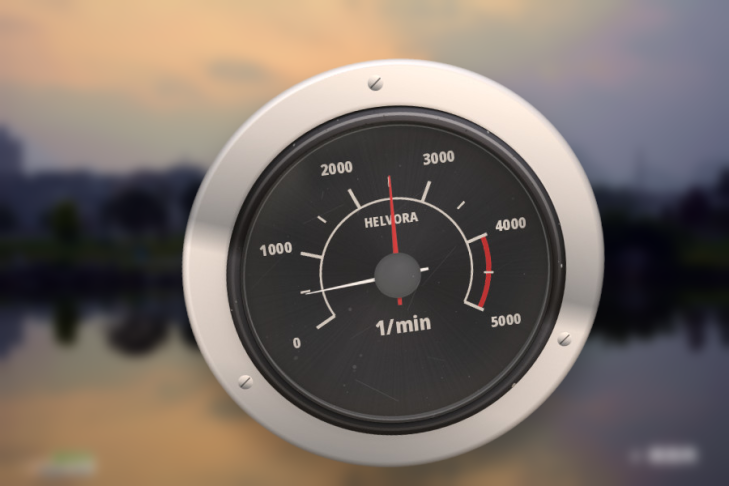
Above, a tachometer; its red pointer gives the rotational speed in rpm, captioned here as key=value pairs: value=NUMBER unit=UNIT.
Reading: value=2500 unit=rpm
